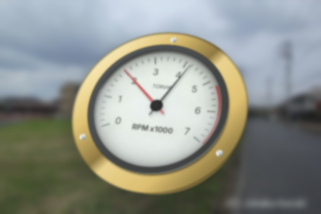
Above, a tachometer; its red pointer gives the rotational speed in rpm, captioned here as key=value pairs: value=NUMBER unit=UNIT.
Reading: value=2000 unit=rpm
